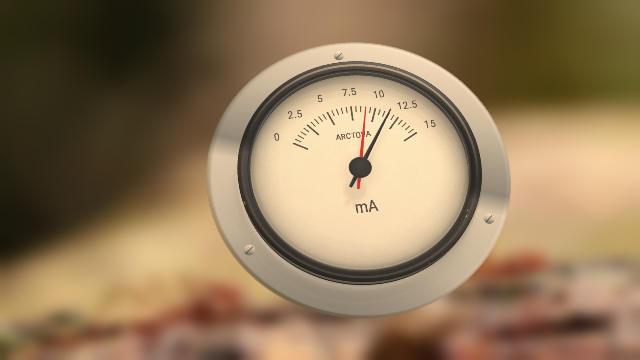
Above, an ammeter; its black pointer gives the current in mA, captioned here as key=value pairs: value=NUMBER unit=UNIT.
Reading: value=11.5 unit=mA
